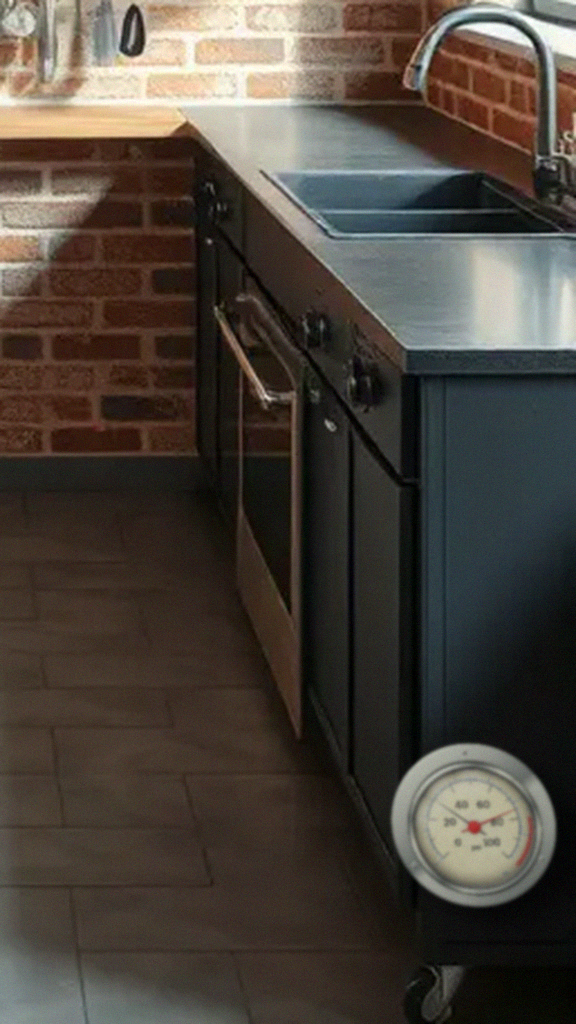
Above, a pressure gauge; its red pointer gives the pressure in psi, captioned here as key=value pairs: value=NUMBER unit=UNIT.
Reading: value=75 unit=psi
